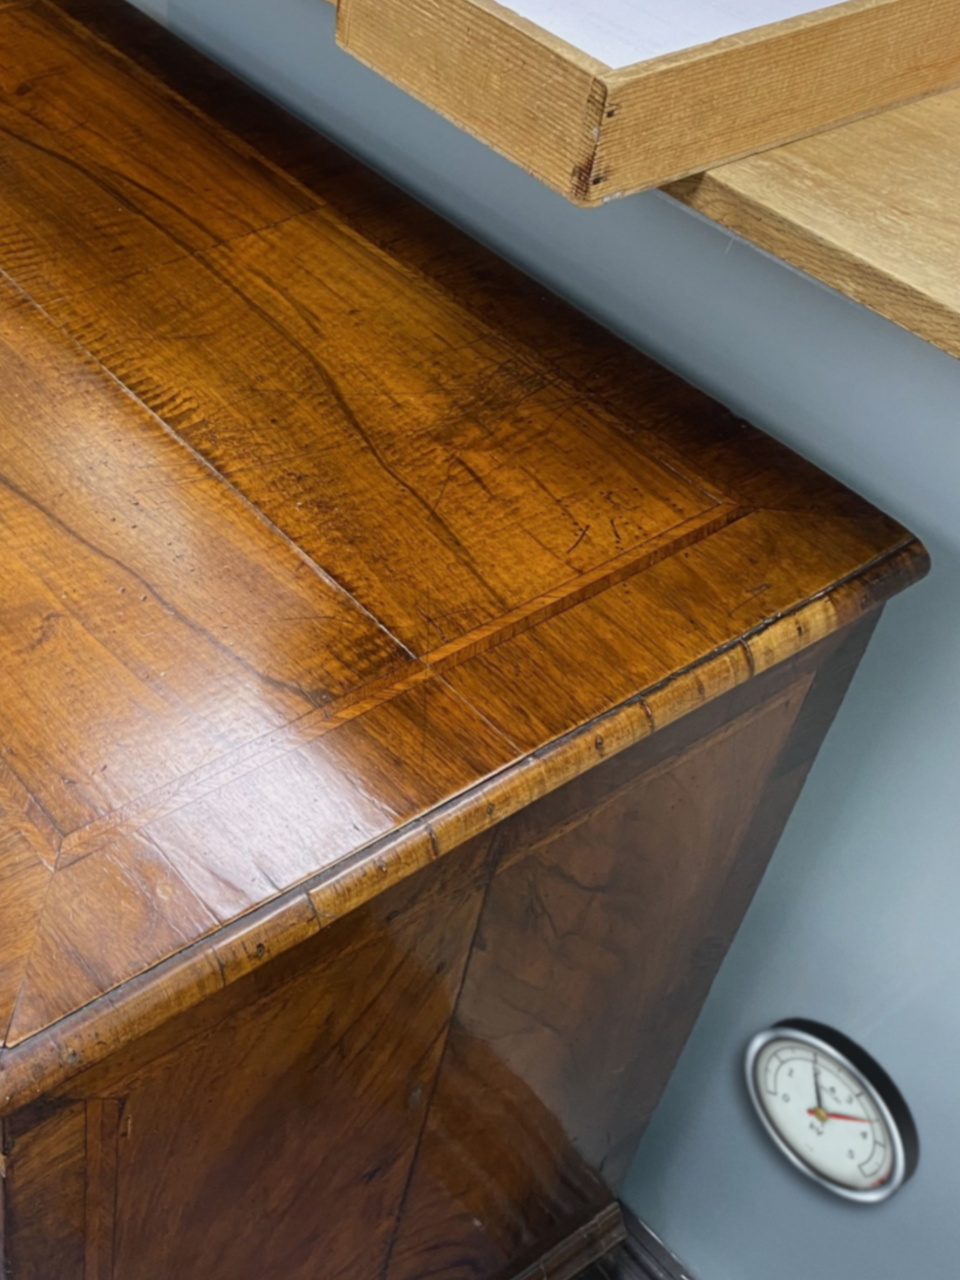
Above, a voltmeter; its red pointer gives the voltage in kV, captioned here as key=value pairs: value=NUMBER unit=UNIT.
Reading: value=3.5 unit=kV
